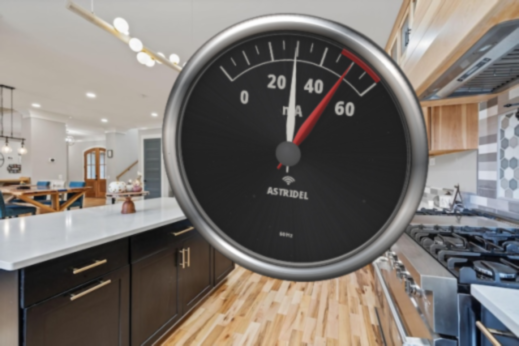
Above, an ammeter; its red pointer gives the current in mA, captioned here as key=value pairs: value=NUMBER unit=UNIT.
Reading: value=50 unit=mA
